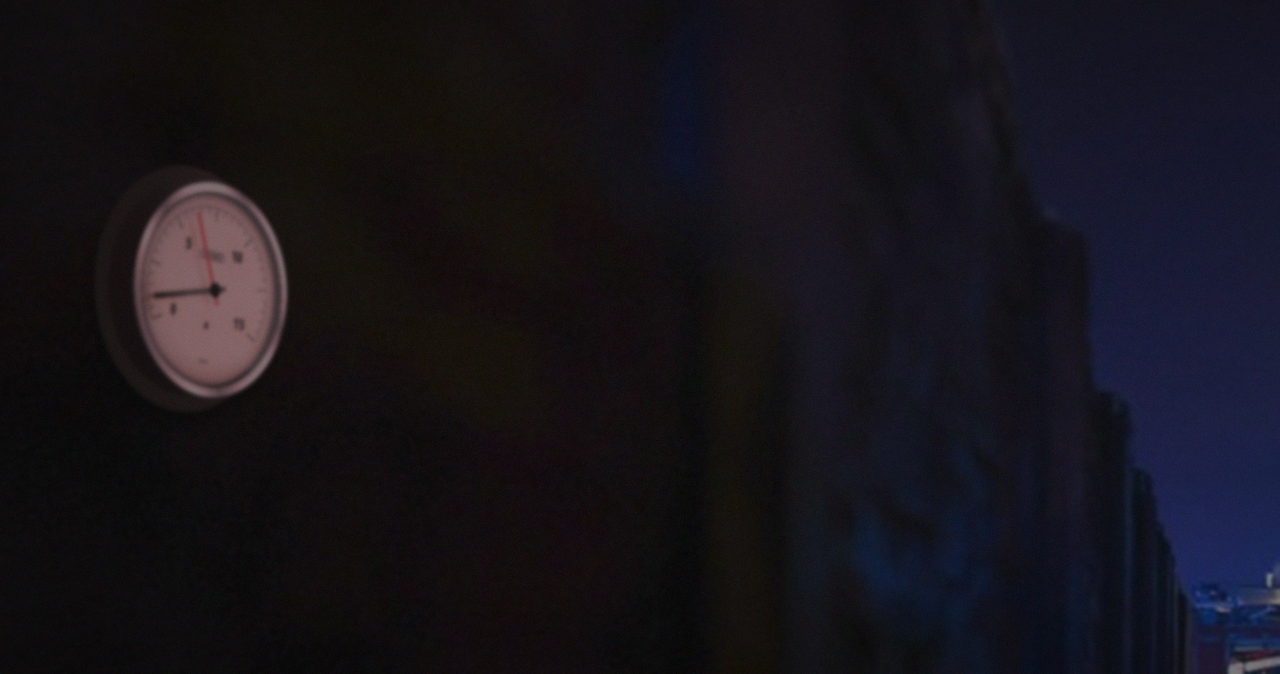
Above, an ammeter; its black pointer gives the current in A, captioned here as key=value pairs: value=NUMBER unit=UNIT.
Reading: value=1 unit=A
